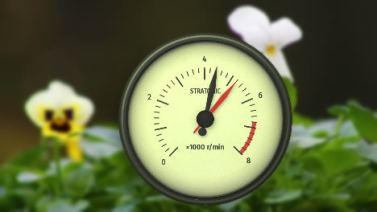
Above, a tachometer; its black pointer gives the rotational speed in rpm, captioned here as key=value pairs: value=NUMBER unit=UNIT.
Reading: value=4400 unit=rpm
